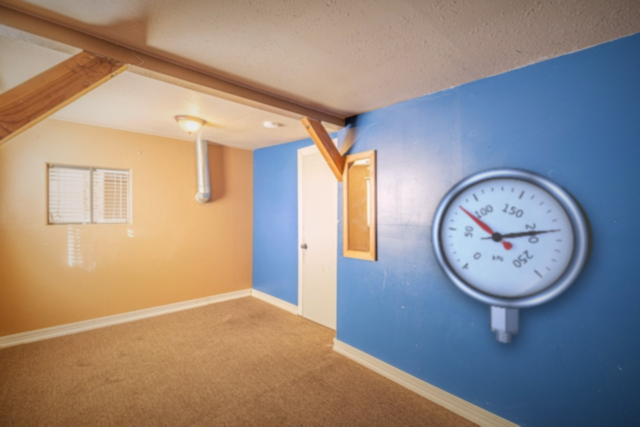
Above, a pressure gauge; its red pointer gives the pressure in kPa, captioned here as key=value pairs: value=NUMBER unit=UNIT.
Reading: value=80 unit=kPa
